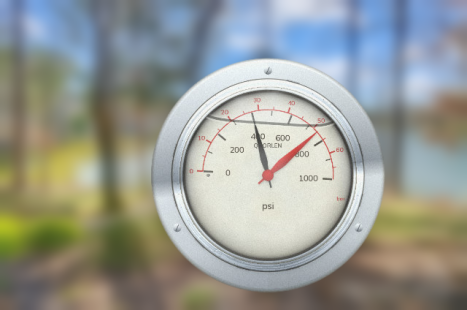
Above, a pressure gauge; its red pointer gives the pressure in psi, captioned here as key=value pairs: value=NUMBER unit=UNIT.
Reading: value=750 unit=psi
